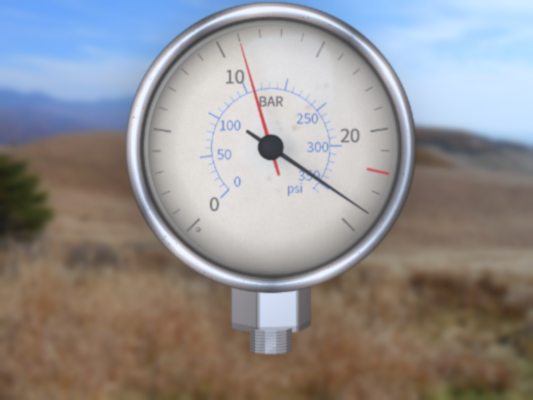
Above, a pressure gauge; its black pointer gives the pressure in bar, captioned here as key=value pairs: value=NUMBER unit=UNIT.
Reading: value=24 unit=bar
